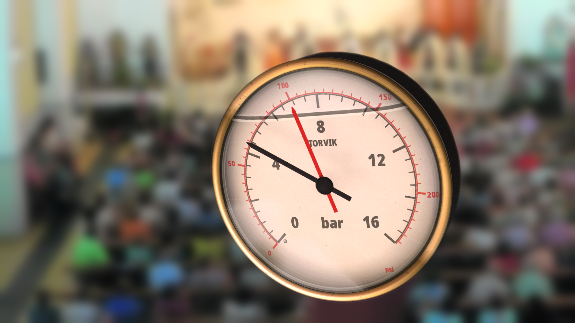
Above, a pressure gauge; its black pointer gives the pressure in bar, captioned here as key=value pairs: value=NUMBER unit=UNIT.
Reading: value=4.5 unit=bar
